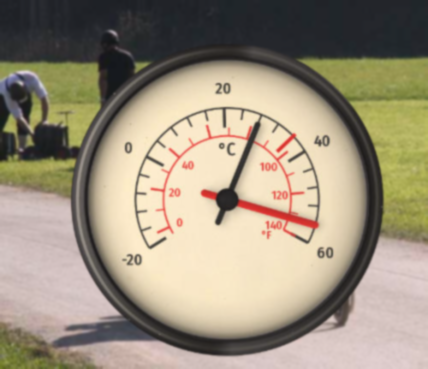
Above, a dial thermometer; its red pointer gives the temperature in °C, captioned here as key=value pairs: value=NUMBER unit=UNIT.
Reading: value=56 unit=°C
